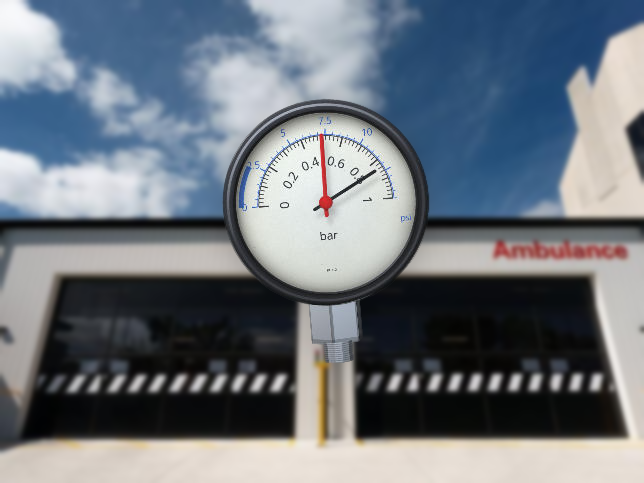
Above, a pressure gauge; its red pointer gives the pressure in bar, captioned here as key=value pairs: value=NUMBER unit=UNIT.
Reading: value=0.5 unit=bar
